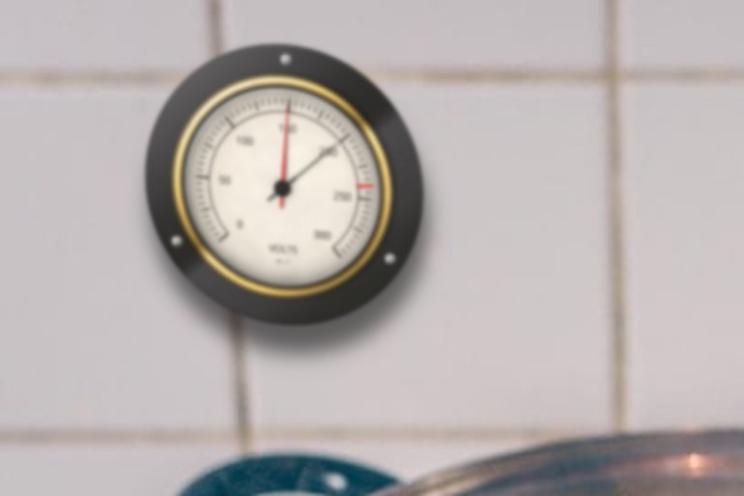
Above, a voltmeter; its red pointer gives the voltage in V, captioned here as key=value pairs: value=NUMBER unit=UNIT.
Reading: value=150 unit=V
